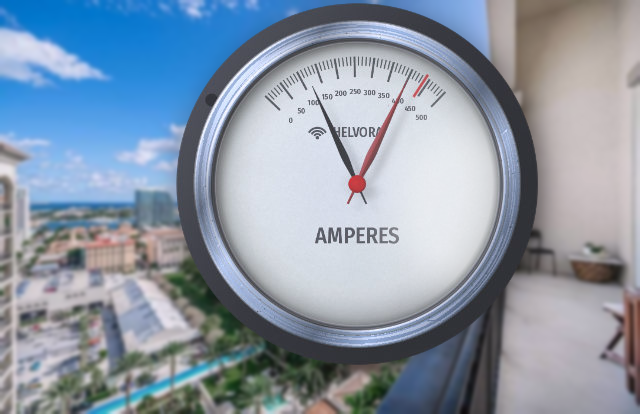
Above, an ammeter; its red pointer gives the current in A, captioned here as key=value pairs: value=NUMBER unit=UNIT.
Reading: value=400 unit=A
